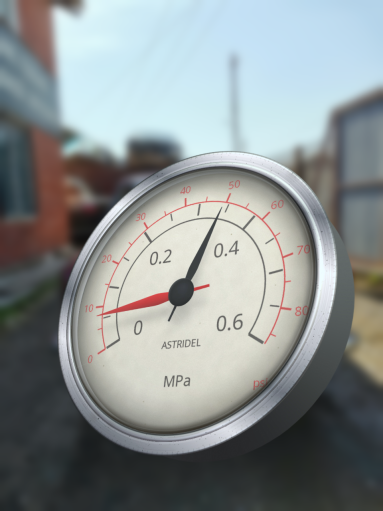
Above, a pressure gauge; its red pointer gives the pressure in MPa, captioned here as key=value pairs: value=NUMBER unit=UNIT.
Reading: value=0.05 unit=MPa
